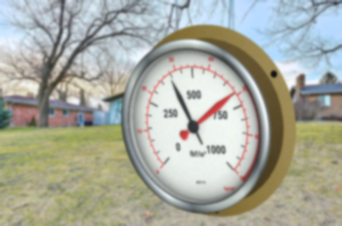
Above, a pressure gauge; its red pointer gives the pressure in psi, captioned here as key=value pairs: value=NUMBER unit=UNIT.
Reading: value=700 unit=psi
